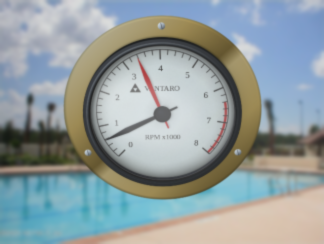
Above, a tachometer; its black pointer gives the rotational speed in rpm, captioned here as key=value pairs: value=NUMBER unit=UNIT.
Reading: value=600 unit=rpm
